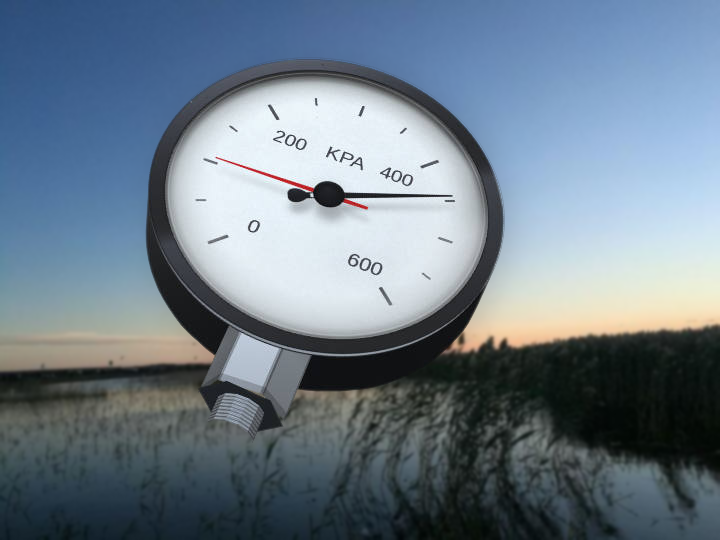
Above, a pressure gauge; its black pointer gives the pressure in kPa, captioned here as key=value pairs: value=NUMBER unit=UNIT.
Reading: value=450 unit=kPa
